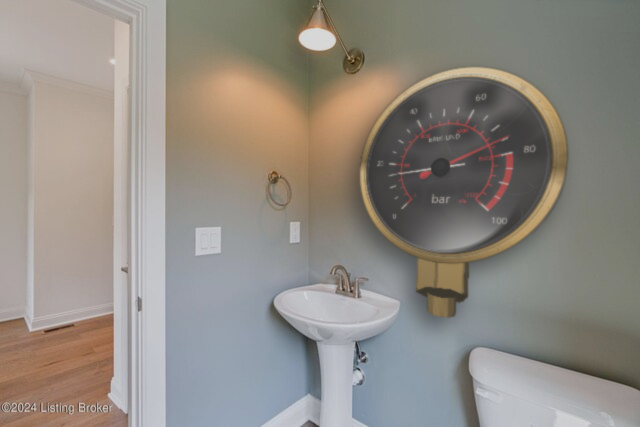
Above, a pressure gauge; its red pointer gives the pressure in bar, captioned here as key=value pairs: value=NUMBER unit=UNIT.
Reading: value=75 unit=bar
